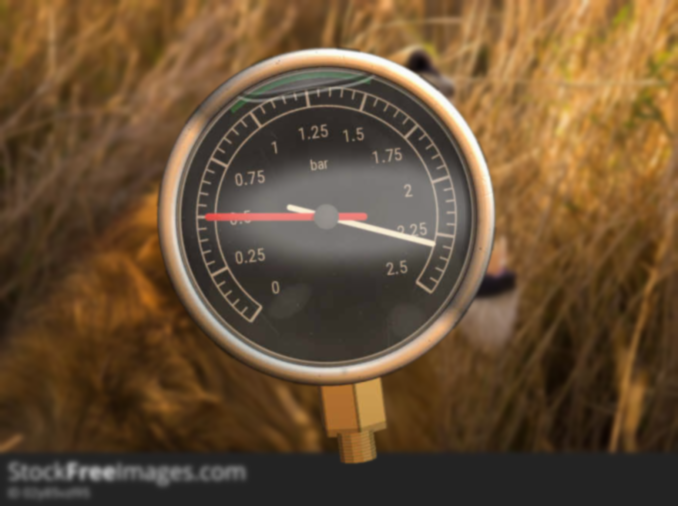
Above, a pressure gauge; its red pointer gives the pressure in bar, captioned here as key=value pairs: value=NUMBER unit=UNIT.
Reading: value=0.5 unit=bar
